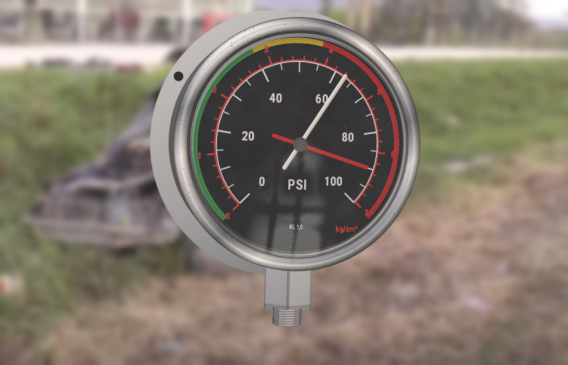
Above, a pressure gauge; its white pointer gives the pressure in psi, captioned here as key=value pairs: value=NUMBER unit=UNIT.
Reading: value=62.5 unit=psi
